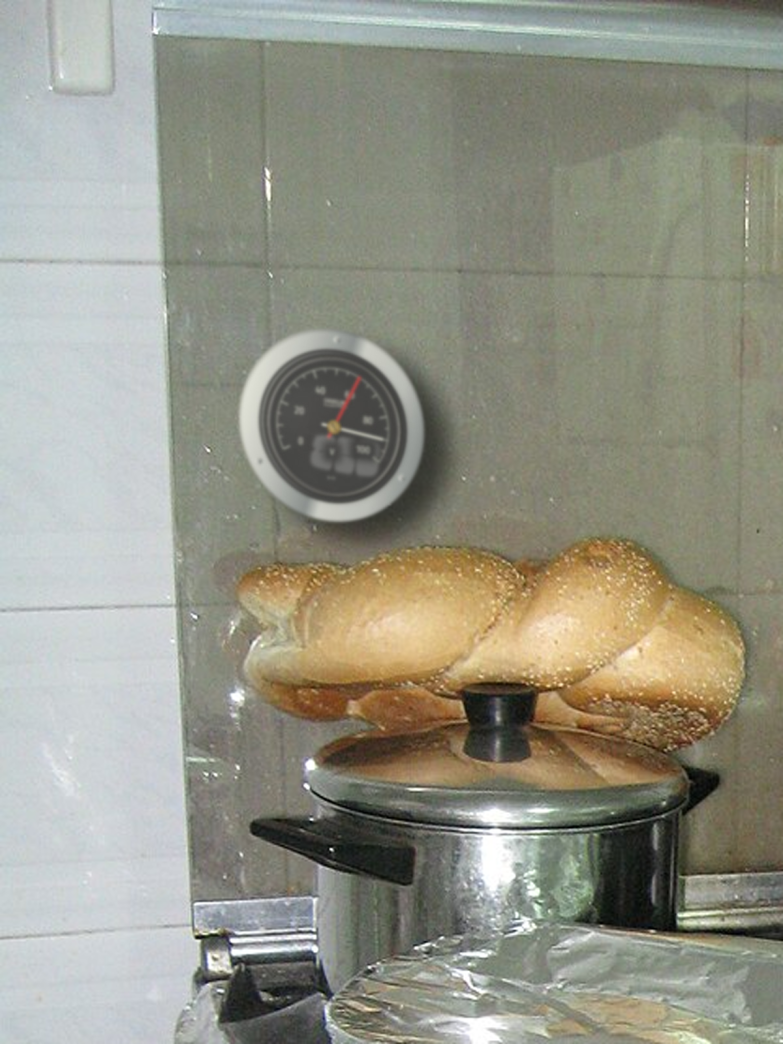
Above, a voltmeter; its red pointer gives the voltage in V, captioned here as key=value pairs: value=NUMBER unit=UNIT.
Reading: value=60 unit=V
